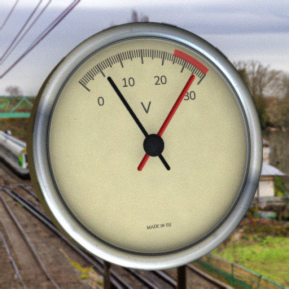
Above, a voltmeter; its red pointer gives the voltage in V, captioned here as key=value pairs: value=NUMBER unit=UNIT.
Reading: value=27.5 unit=V
